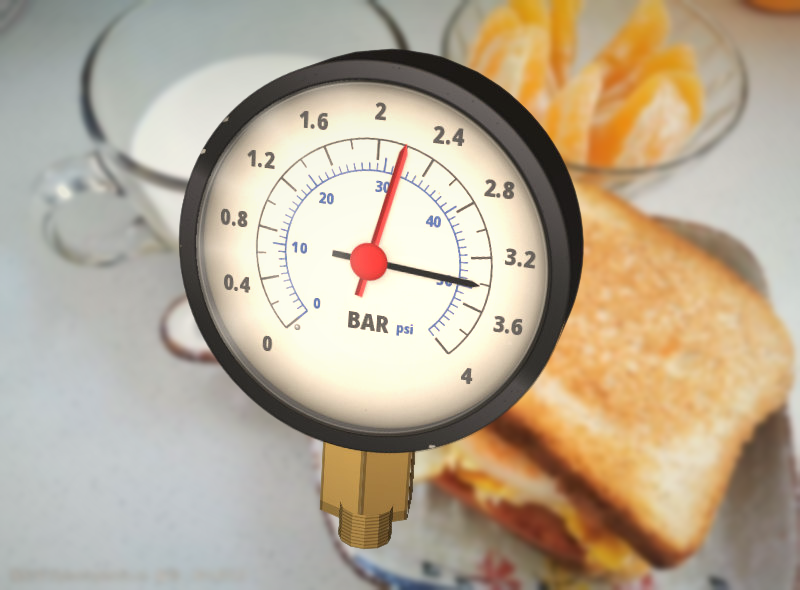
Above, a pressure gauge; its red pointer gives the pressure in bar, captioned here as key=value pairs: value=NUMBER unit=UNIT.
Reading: value=2.2 unit=bar
